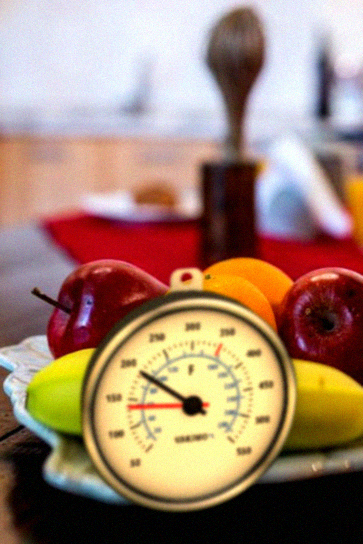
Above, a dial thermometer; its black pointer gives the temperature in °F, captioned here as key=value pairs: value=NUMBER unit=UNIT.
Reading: value=200 unit=°F
